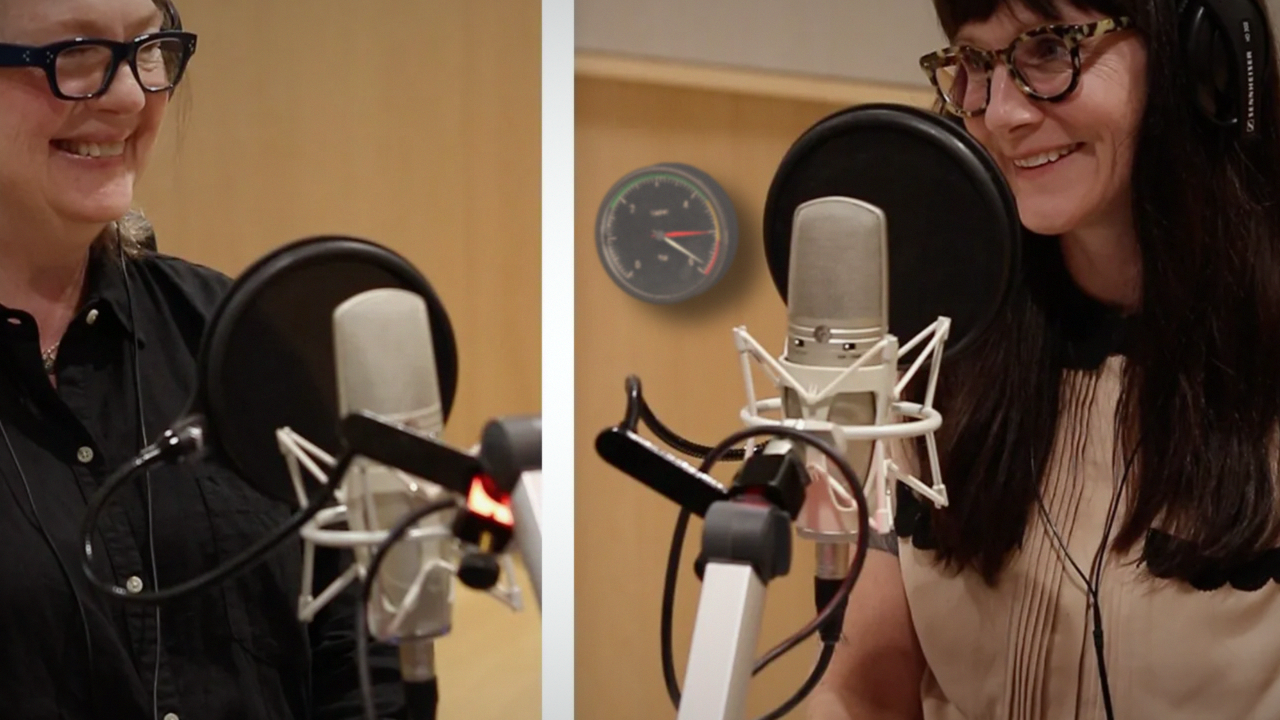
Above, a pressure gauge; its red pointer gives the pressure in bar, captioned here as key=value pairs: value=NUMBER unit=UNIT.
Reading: value=5 unit=bar
